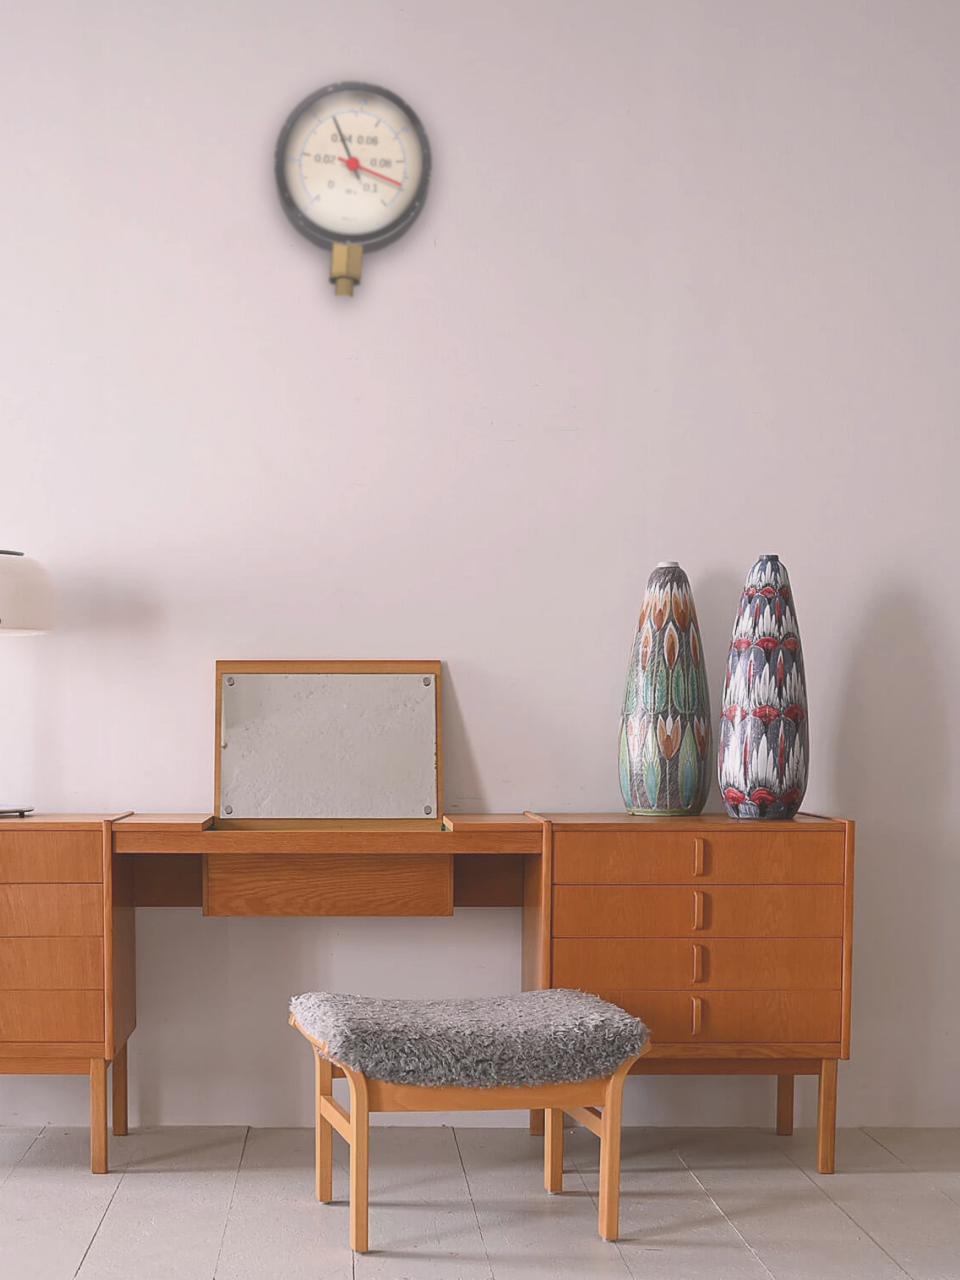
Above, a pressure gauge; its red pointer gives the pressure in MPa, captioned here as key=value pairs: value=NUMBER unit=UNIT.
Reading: value=0.09 unit=MPa
